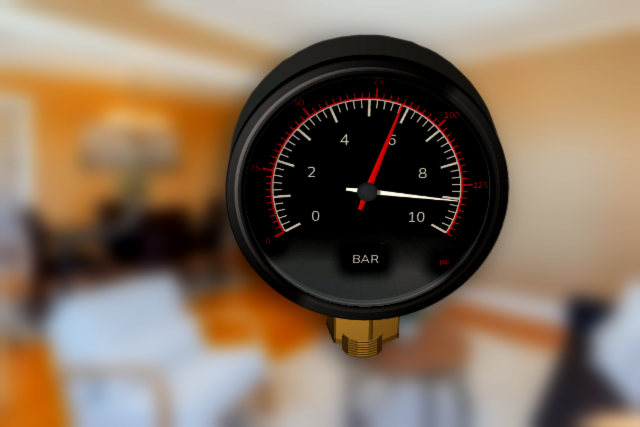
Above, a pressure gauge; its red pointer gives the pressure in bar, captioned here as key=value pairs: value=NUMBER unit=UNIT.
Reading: value=5.8 unit=bar
